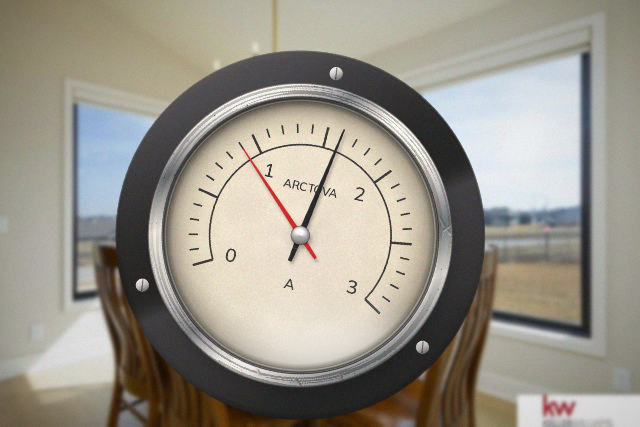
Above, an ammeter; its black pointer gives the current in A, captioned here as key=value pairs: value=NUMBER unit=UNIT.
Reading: value=1.6 unit=A
